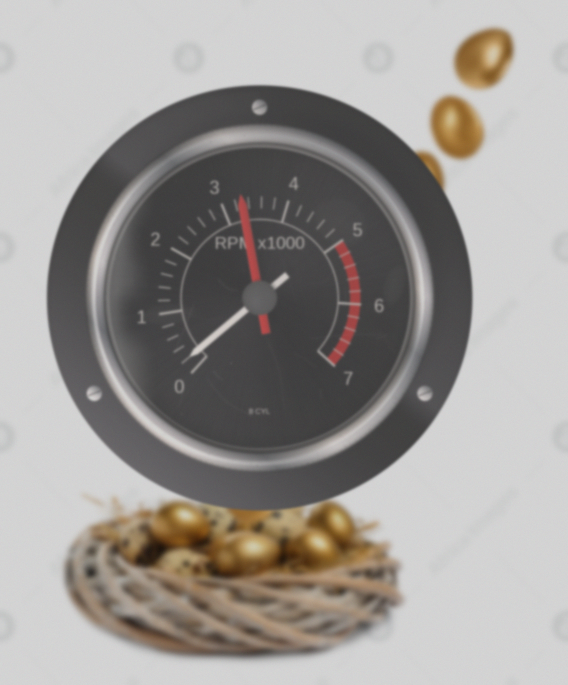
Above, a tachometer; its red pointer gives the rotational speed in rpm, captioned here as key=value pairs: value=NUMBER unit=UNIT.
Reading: value=3300 unit=rpm
